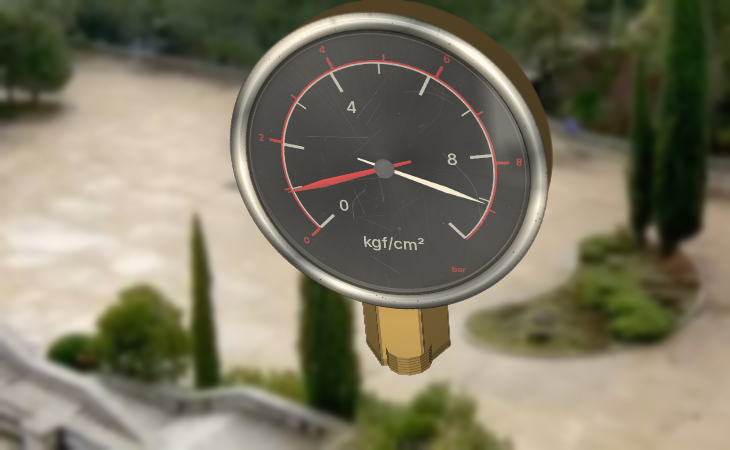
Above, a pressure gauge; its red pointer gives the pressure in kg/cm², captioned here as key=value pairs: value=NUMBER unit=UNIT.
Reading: value=1 unit=kg/cm²
